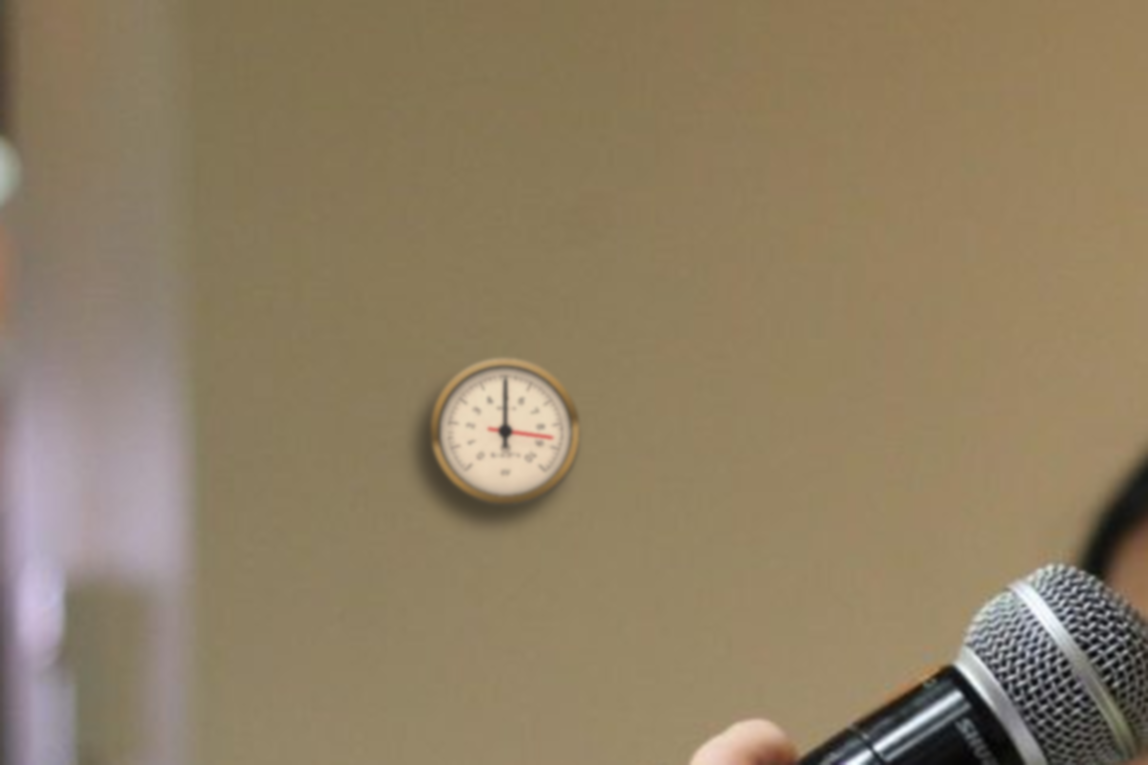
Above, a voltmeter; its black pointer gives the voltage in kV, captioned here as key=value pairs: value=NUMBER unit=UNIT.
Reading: value=5 unit=kV
